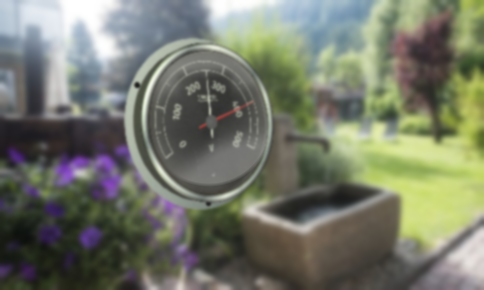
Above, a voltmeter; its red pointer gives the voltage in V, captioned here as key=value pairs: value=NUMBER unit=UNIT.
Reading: value=400 unit=V
